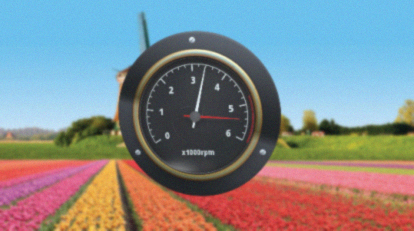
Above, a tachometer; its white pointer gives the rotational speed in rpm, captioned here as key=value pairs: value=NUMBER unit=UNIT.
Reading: value=3400 unit=rpm
